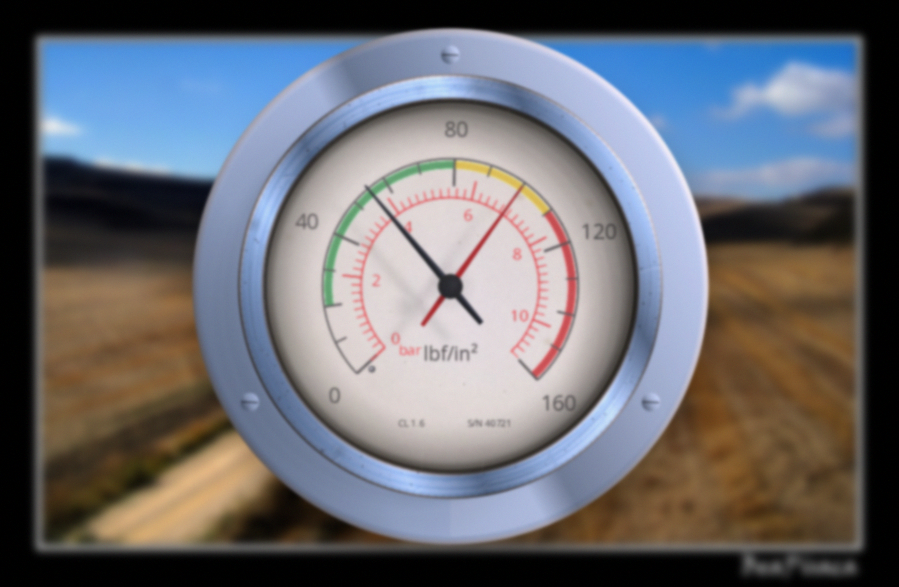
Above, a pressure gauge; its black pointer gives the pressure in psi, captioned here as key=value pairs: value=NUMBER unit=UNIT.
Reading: value=55 unit=psi
